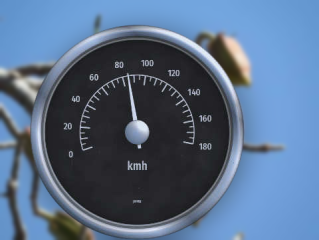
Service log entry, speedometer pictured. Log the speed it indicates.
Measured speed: 85 km/h
